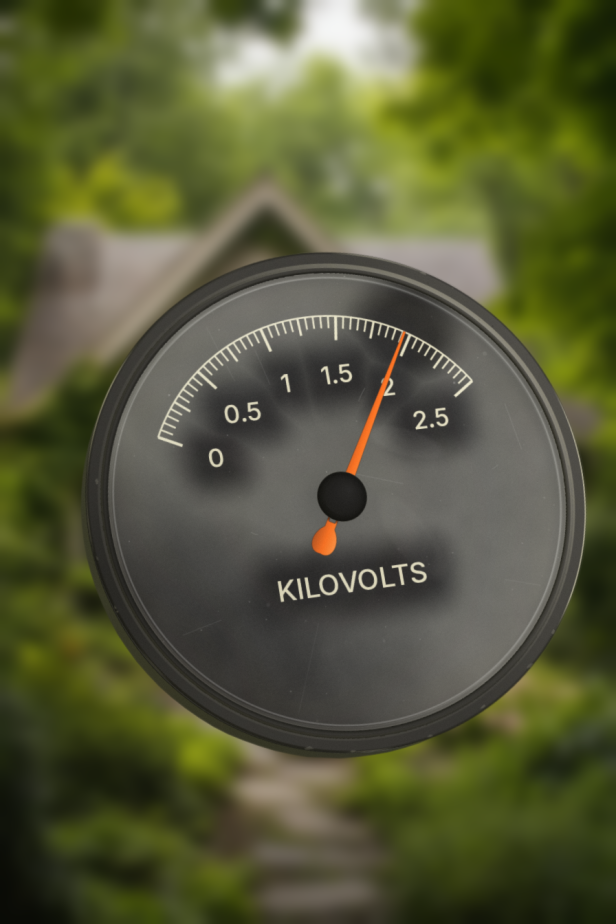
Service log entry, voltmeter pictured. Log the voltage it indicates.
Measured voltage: 1.95 kV
